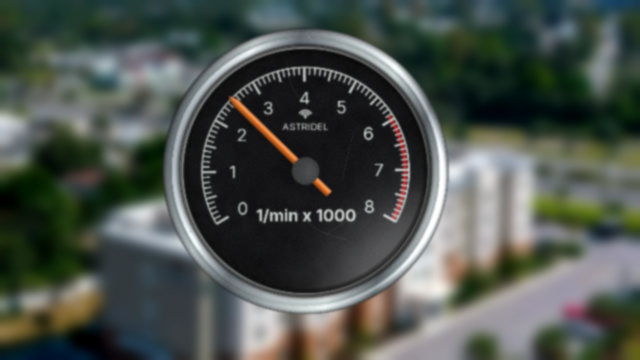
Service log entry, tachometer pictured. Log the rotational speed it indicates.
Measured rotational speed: 2500 rpm
